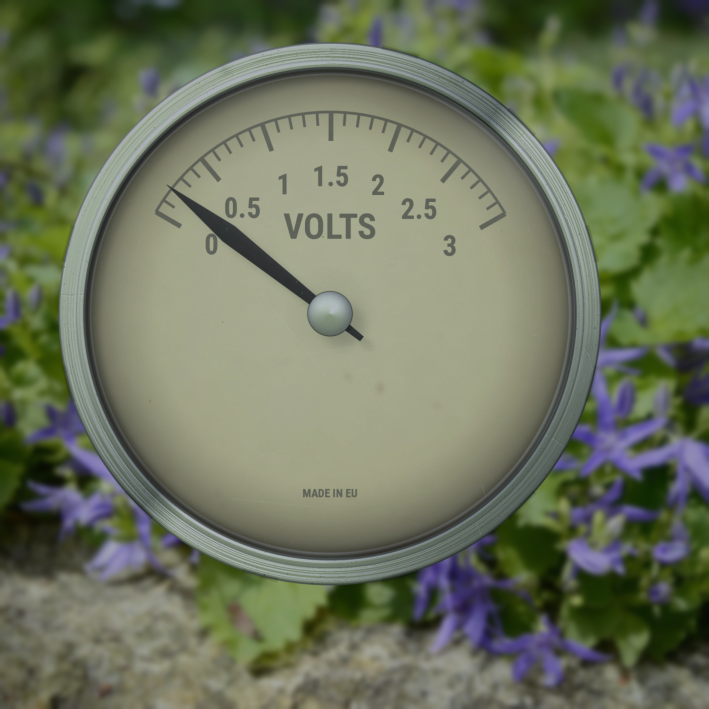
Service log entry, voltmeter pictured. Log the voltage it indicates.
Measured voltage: 0.2 V
